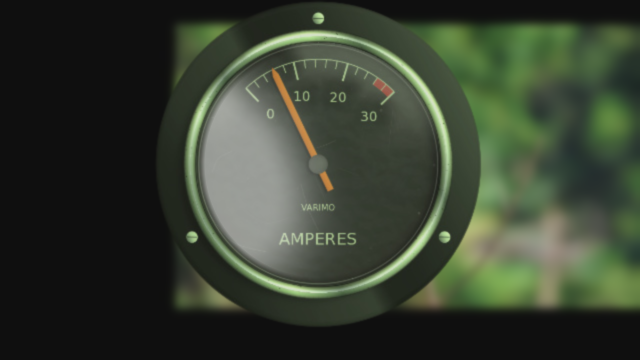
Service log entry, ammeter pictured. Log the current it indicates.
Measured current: 6 A
